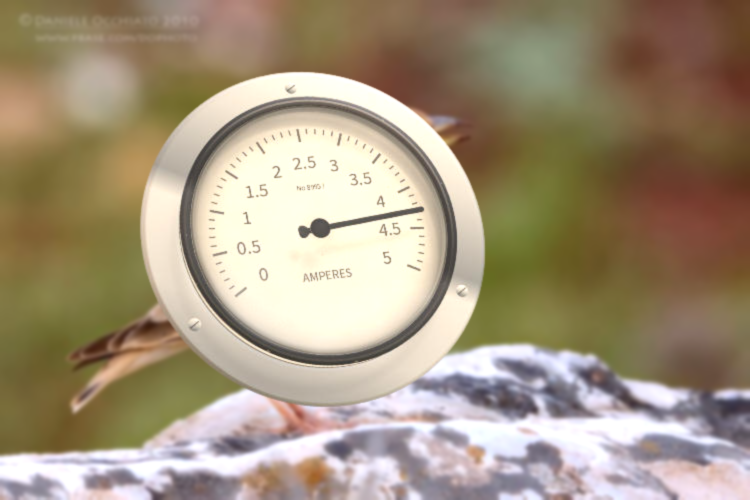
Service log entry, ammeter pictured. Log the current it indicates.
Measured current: 4.3 A
